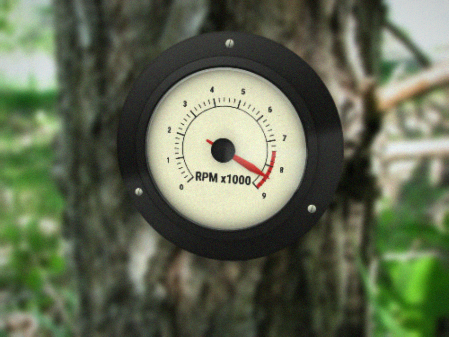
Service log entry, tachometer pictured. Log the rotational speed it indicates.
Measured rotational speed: 8400 rpm
